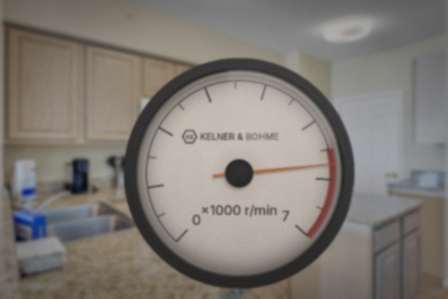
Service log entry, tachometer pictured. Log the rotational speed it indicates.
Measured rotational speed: 5750 rpm
